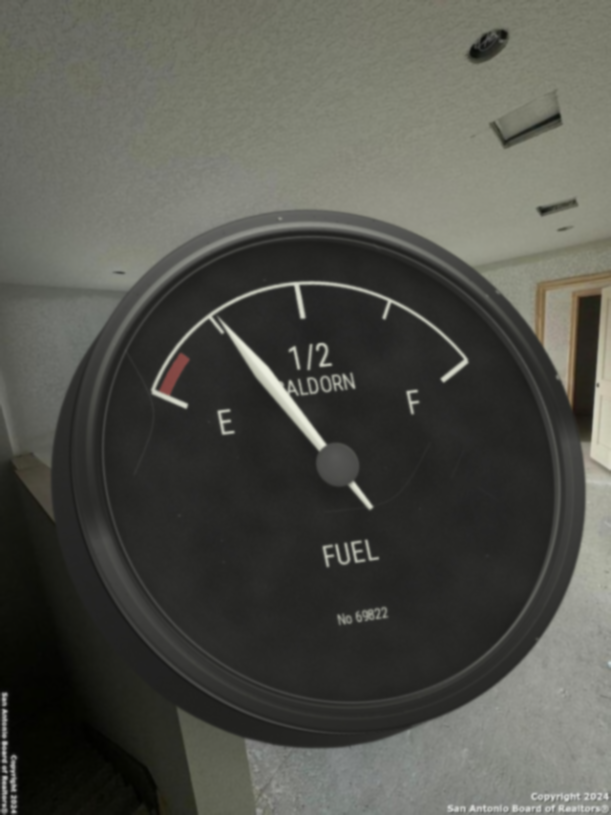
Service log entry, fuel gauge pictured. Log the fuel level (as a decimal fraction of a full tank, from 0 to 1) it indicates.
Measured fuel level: 0.25
